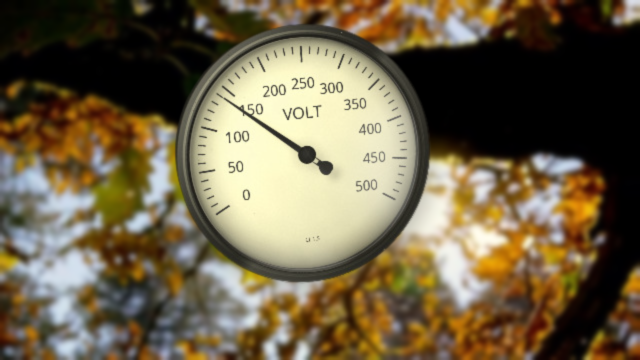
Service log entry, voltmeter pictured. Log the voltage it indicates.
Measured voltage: 140 V
